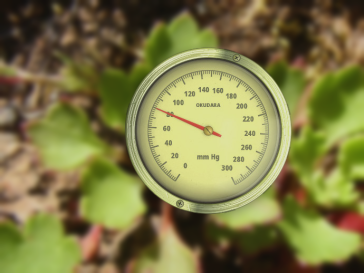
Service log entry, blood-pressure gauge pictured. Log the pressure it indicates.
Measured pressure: 80 mmHg
